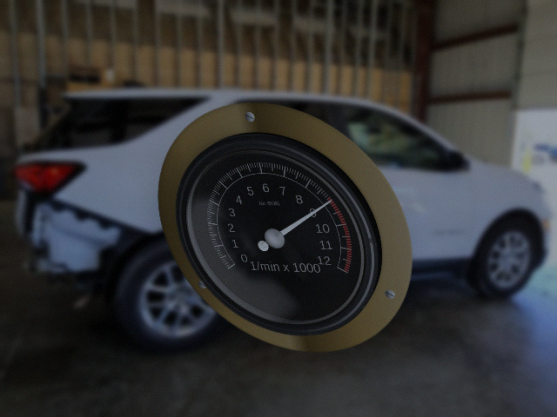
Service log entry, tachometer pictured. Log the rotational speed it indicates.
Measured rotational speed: 9000 rpm
